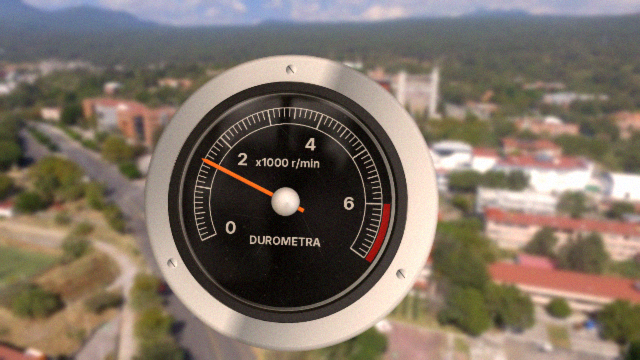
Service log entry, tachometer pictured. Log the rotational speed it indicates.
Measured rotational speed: 1500 rpm
